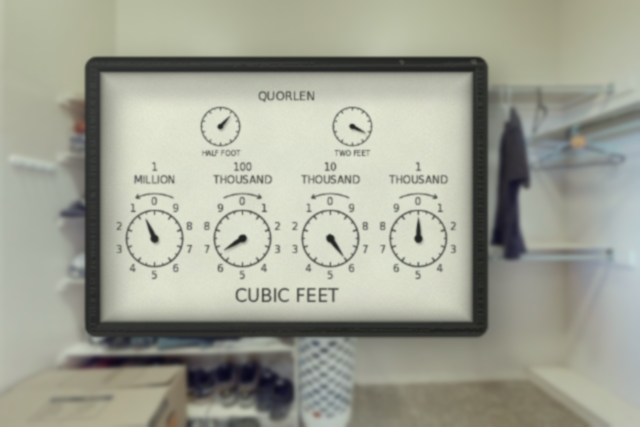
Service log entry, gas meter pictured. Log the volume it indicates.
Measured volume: 66000 ft³
